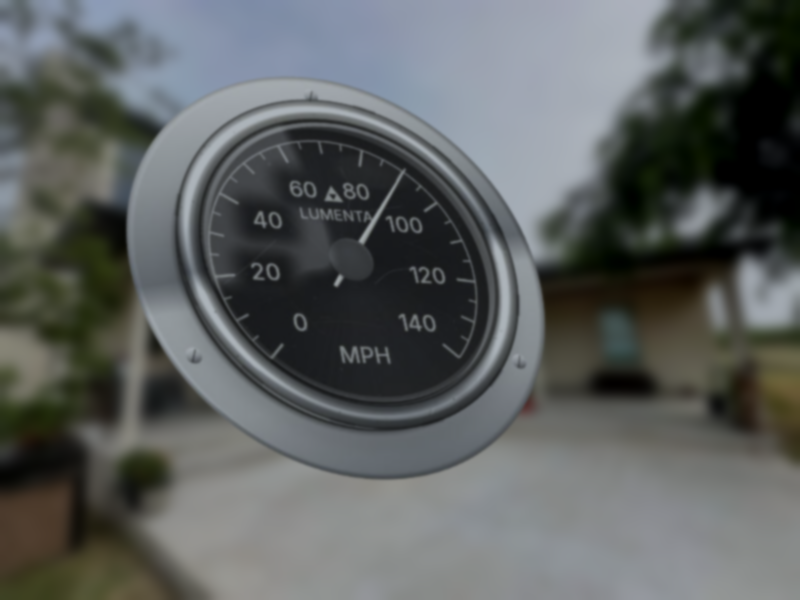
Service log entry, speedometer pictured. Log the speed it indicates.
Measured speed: 90 mph
